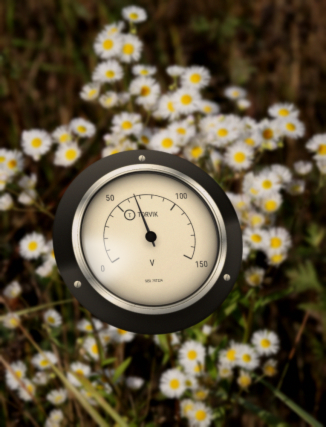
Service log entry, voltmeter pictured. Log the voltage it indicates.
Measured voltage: 65 V
